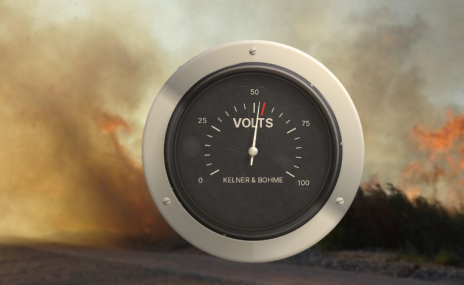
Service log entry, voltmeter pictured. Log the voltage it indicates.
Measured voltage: 52.5 V
